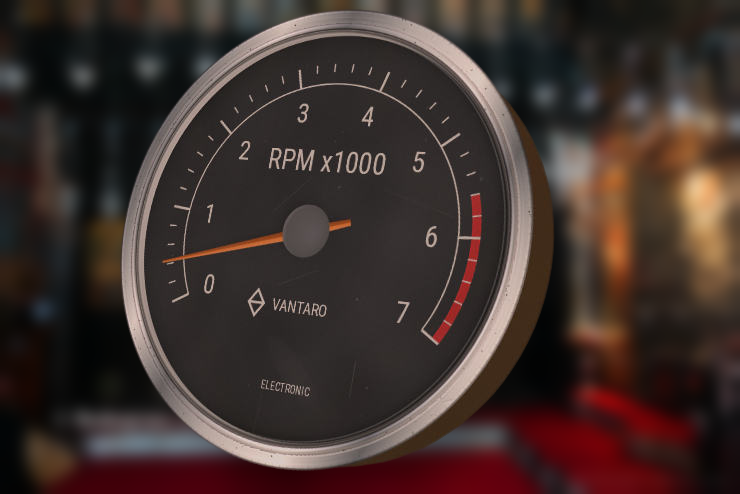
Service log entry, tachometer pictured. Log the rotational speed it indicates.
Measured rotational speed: 400 rpm
